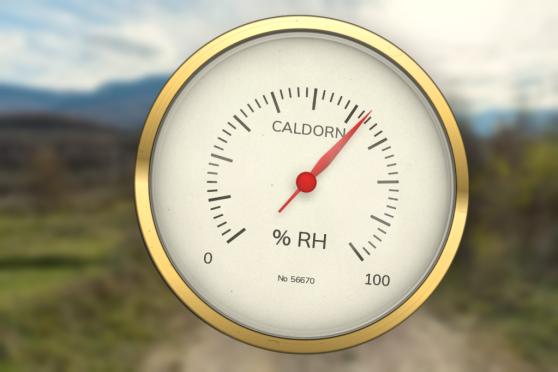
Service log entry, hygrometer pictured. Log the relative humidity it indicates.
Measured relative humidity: 63 %
